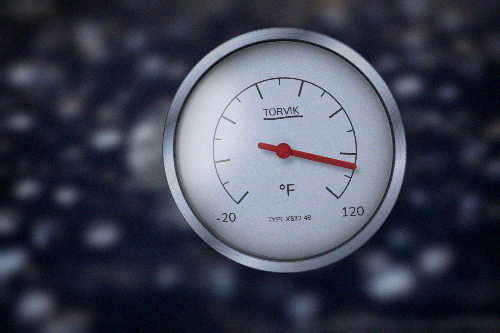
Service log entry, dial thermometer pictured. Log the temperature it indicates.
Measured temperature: 105 °F
